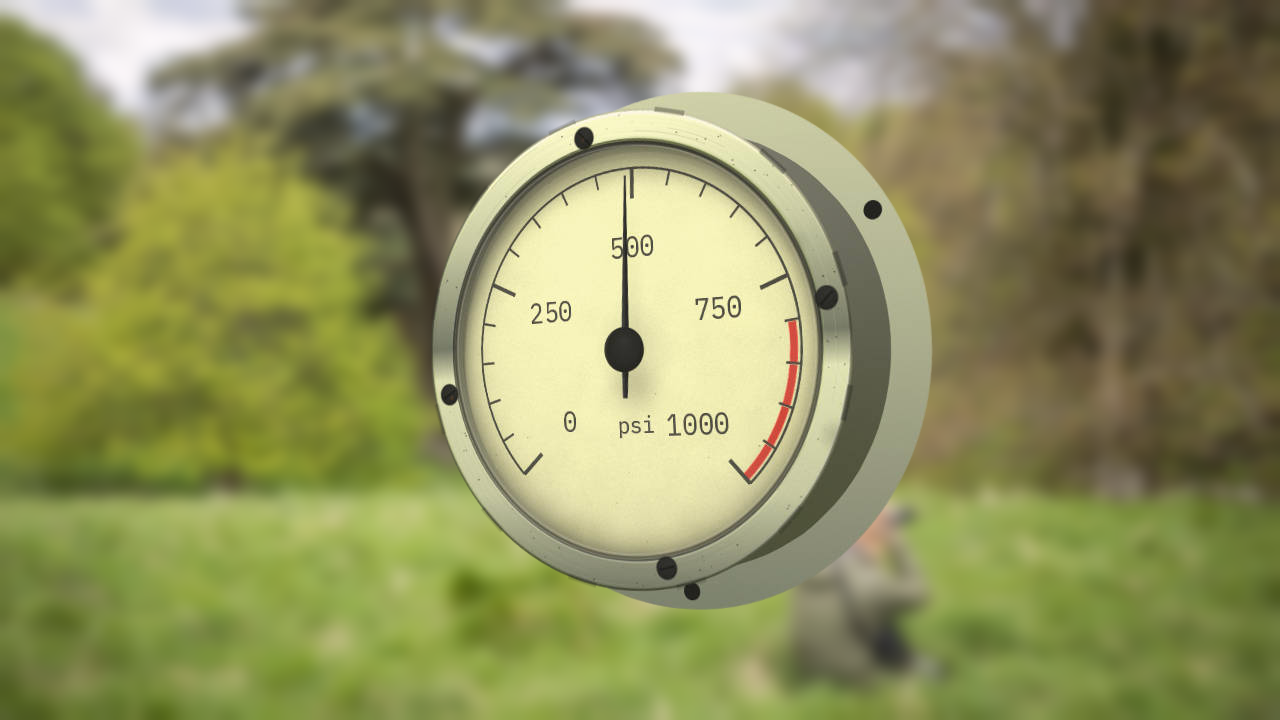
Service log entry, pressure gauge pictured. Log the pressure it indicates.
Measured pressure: 500 psi
